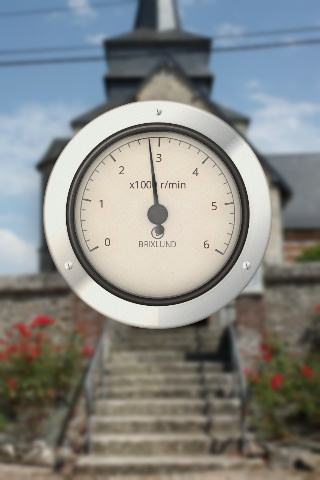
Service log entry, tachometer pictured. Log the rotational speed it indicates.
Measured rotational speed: 2800 rpm
